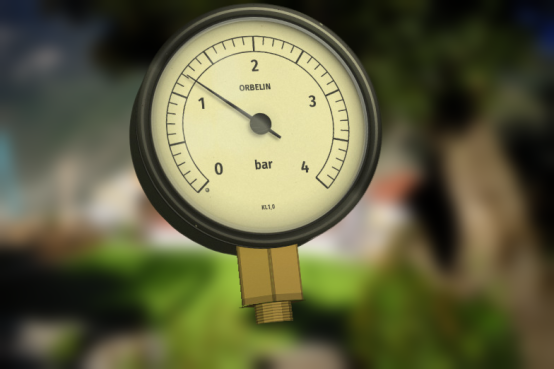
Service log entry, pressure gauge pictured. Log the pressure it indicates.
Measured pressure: 1.2 bar
